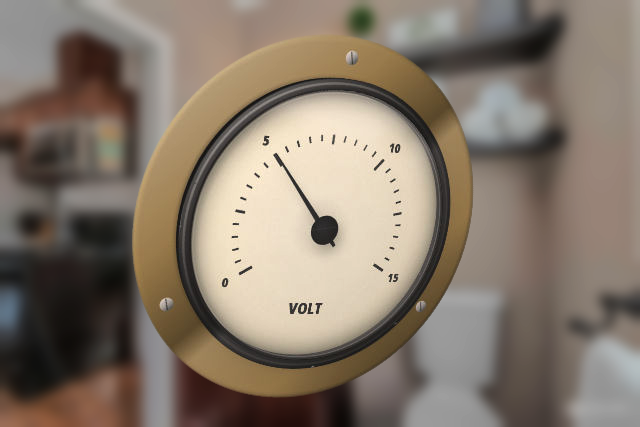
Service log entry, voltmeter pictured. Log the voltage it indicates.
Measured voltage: 5 V
